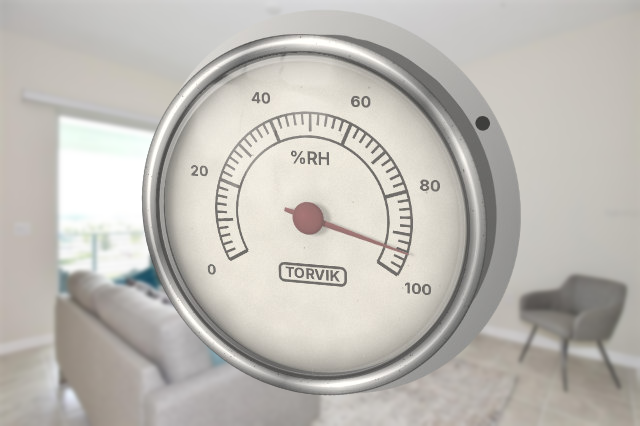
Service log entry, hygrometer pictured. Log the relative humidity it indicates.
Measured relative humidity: 94 %
